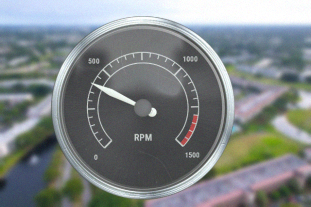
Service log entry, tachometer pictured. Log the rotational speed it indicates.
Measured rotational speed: 400 rpm
